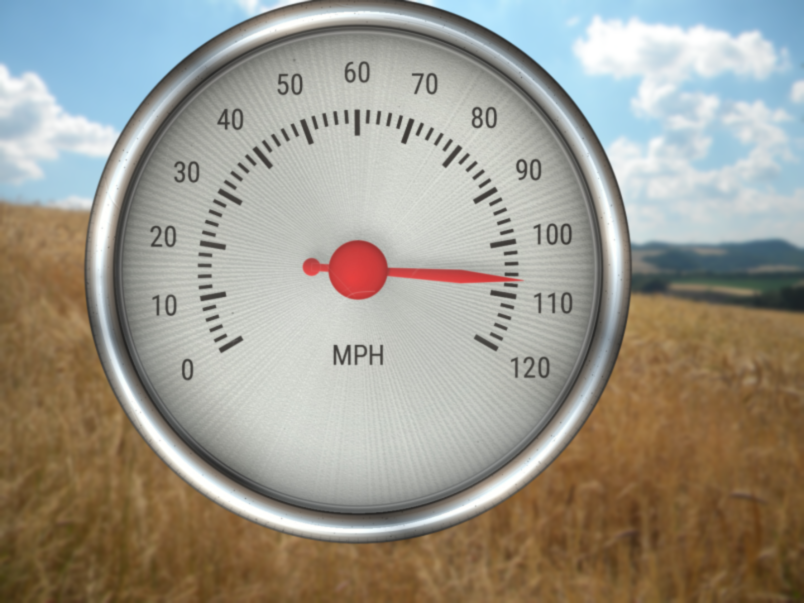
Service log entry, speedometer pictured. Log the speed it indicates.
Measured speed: 107 mph
